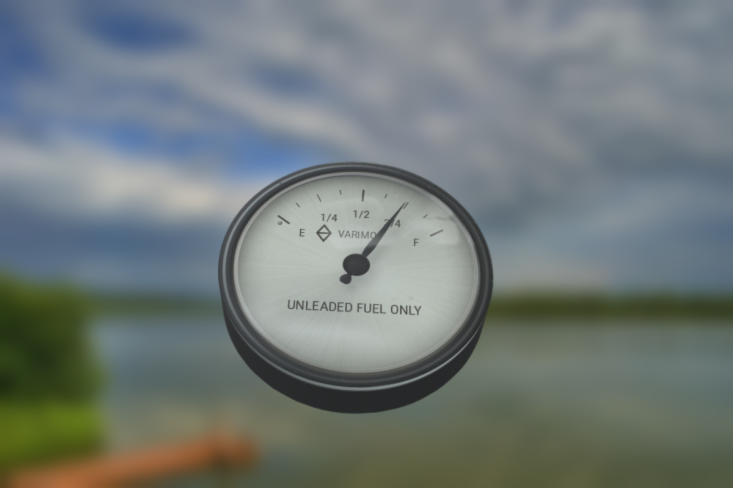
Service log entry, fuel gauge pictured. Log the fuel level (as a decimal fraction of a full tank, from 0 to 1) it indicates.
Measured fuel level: 0.75
